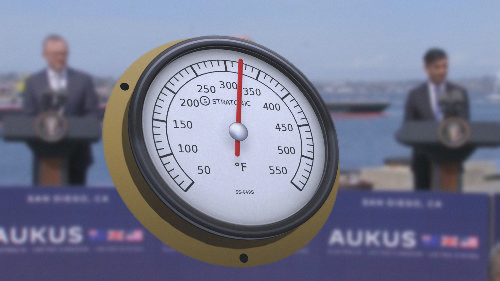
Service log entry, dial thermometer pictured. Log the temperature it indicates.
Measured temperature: 320 °F
